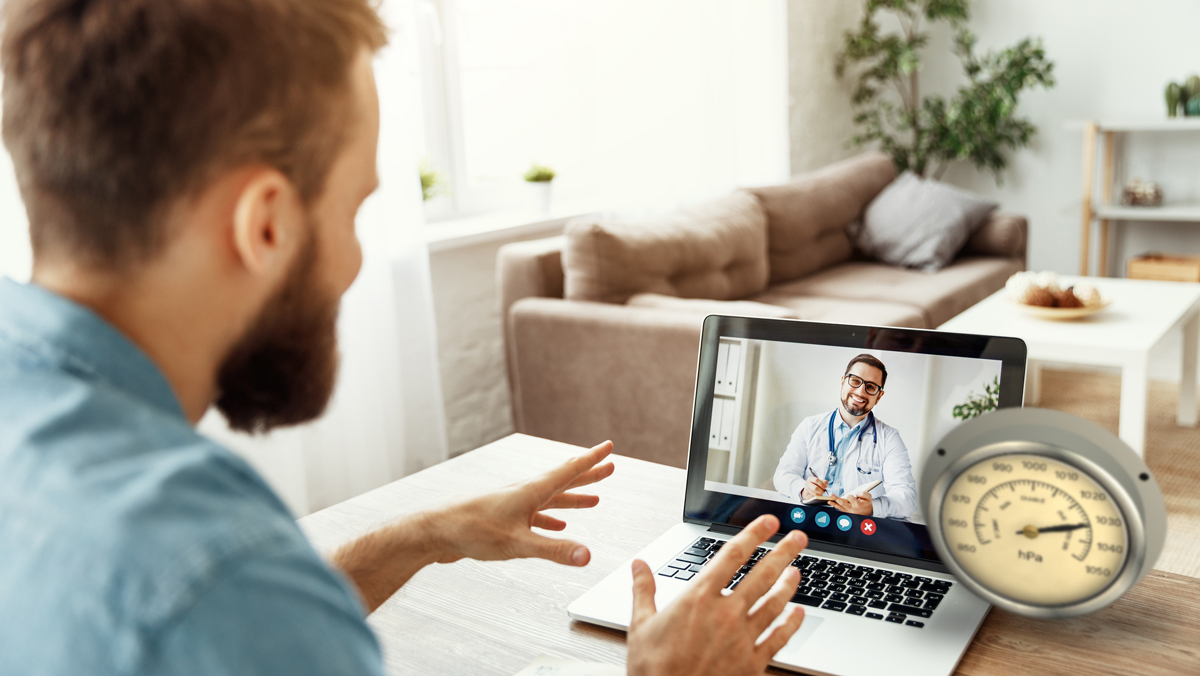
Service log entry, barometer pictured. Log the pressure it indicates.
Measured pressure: 1030 hPa
